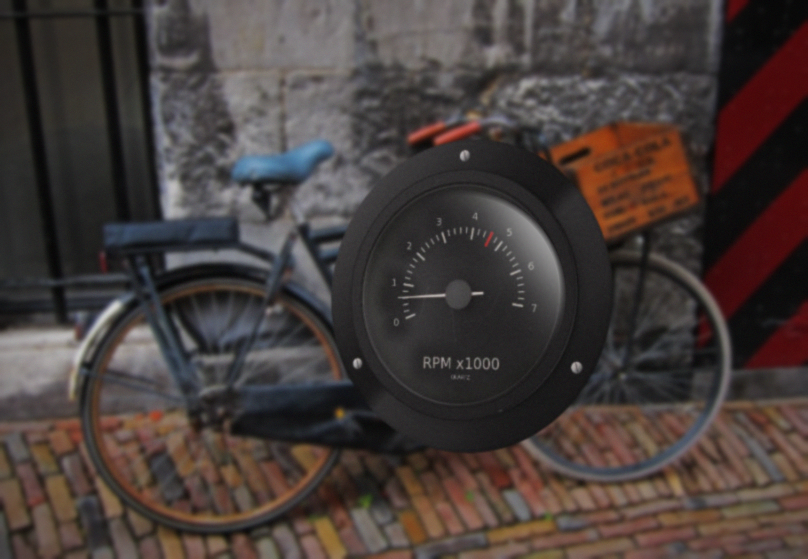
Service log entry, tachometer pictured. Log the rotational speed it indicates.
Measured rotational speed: 600 rpm
